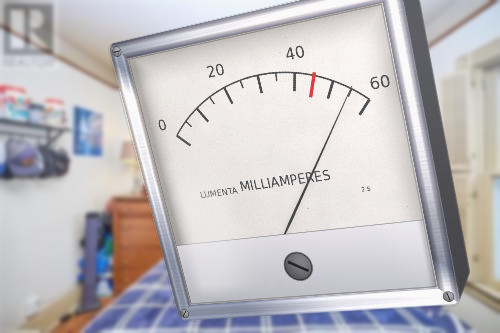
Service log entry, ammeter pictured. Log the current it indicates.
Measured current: 55 mA
